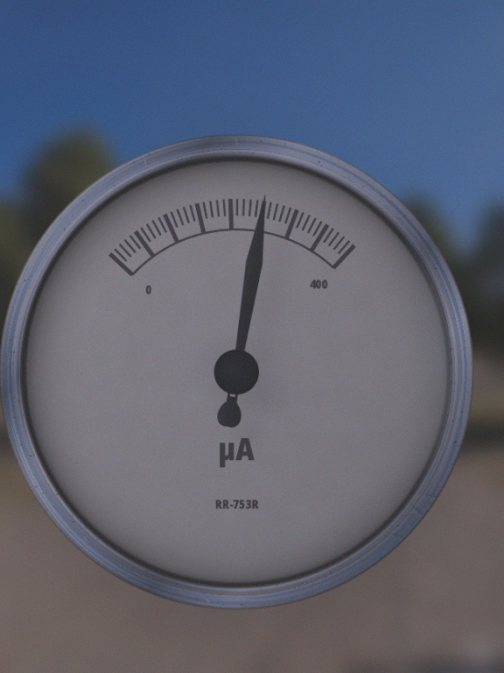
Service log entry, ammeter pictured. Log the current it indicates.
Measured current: 250 µA
